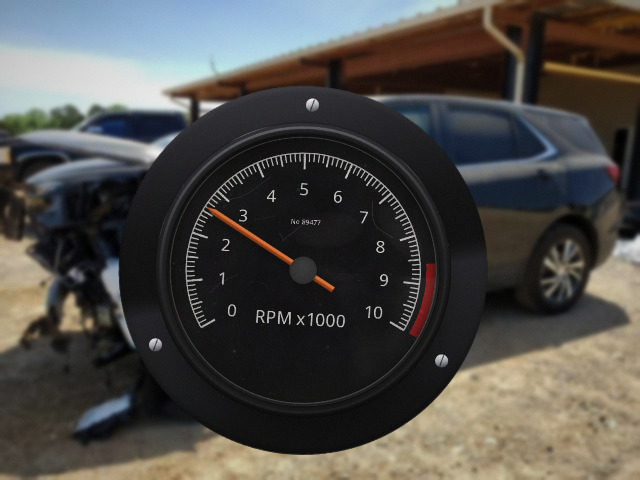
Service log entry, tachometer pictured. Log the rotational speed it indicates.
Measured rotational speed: 2600 rpm
